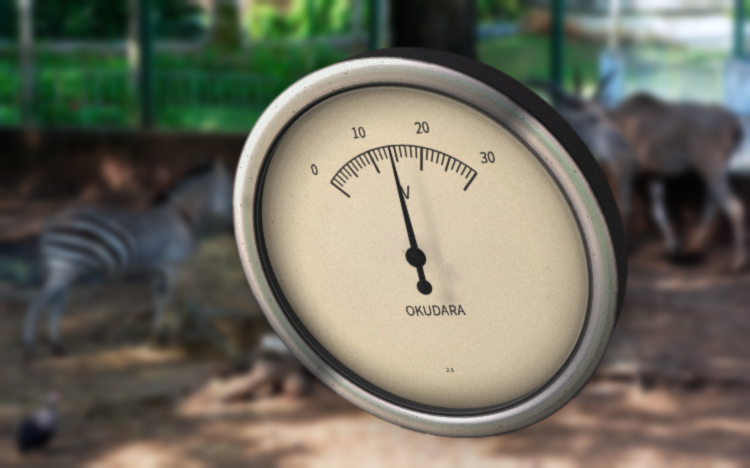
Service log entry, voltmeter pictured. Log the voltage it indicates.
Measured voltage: 15 V
